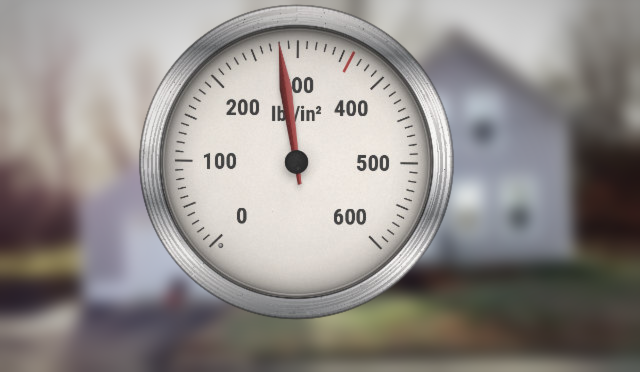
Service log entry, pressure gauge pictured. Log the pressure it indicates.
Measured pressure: 280 psi
